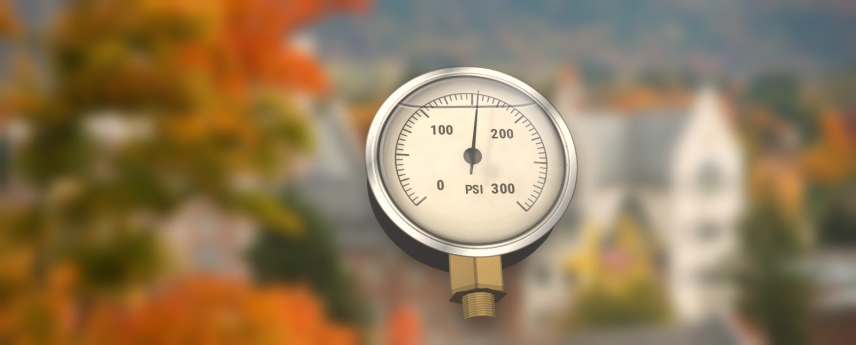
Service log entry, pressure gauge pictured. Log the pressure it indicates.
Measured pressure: 155 psi
